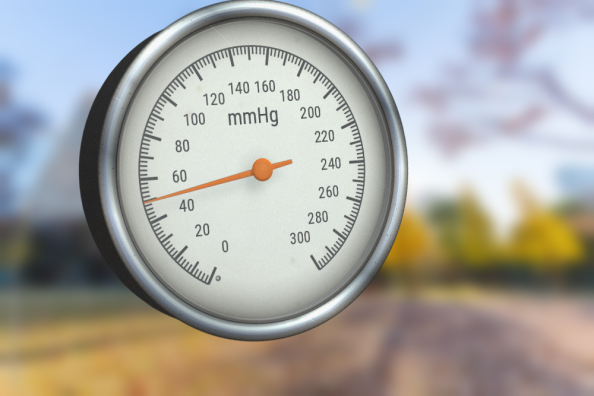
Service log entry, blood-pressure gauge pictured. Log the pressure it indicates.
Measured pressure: 50 mmHg
